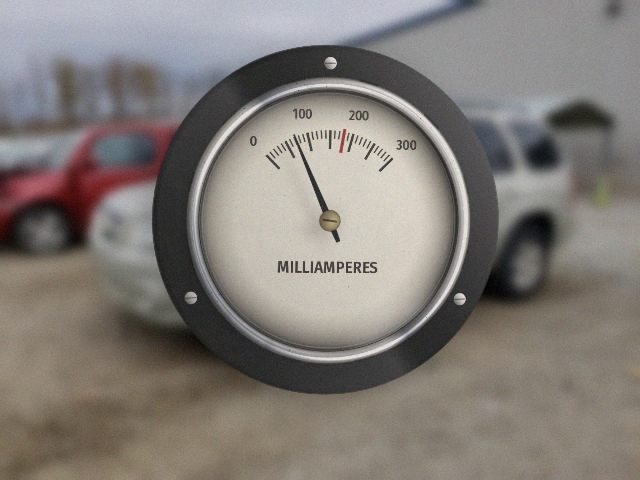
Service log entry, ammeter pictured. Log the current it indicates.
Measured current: 70 mA
